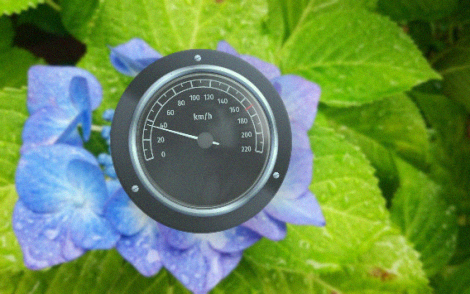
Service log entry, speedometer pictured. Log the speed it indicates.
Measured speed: 35 km/h
